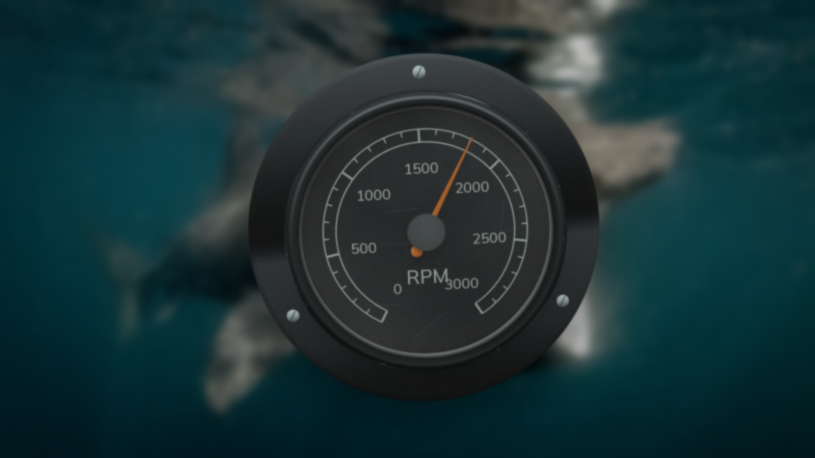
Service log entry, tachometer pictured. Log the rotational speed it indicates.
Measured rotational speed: 1800 rpm
